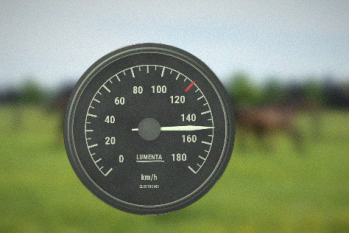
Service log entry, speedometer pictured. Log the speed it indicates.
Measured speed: 150 km/h
